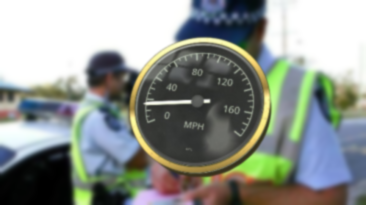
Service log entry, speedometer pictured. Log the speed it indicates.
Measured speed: 15 mph
